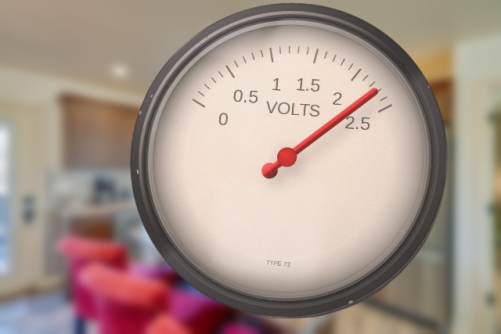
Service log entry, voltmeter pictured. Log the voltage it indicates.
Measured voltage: 2.3 V
